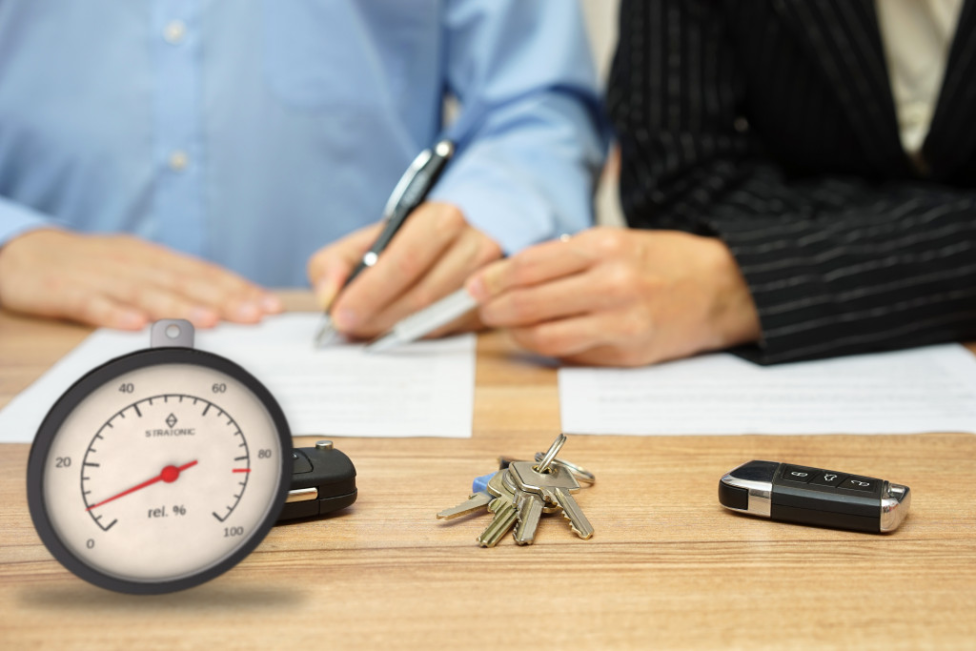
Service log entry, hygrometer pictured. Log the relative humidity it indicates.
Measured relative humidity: 8 %
